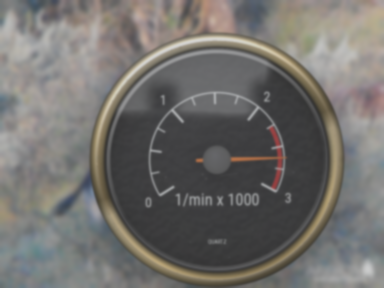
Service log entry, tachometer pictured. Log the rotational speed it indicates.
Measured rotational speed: 2625 rpm
